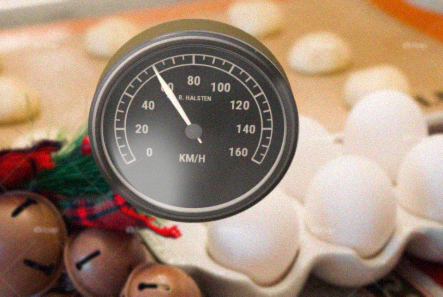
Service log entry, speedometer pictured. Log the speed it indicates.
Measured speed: 60 km/h
